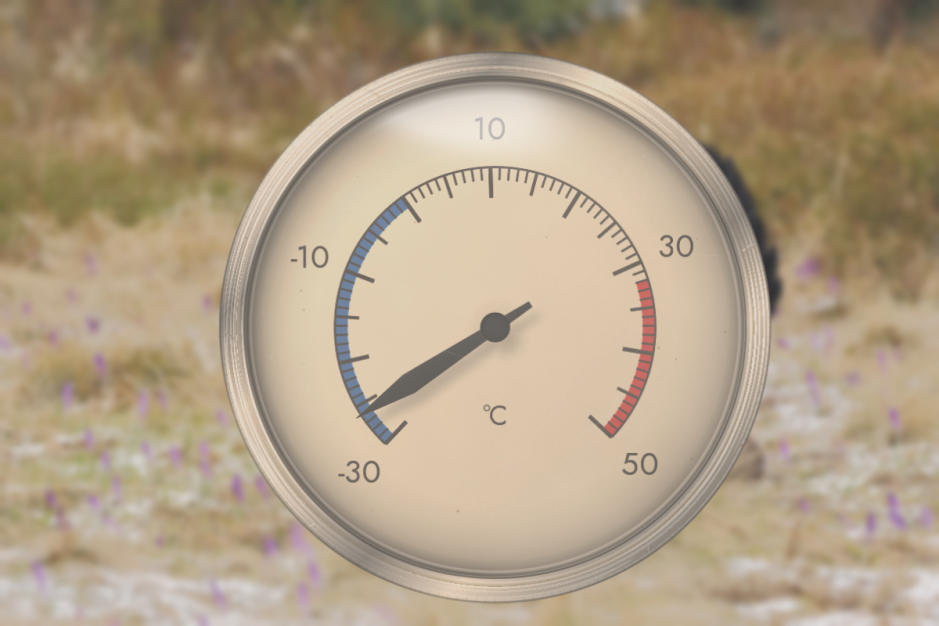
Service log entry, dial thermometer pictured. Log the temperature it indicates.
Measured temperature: -26 °C
